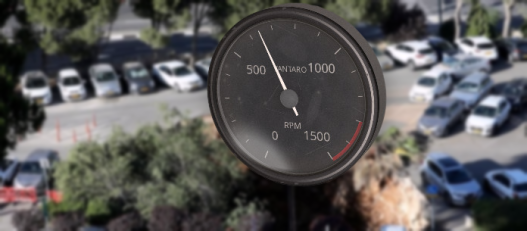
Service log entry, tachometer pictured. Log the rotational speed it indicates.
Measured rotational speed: 650 rpm
